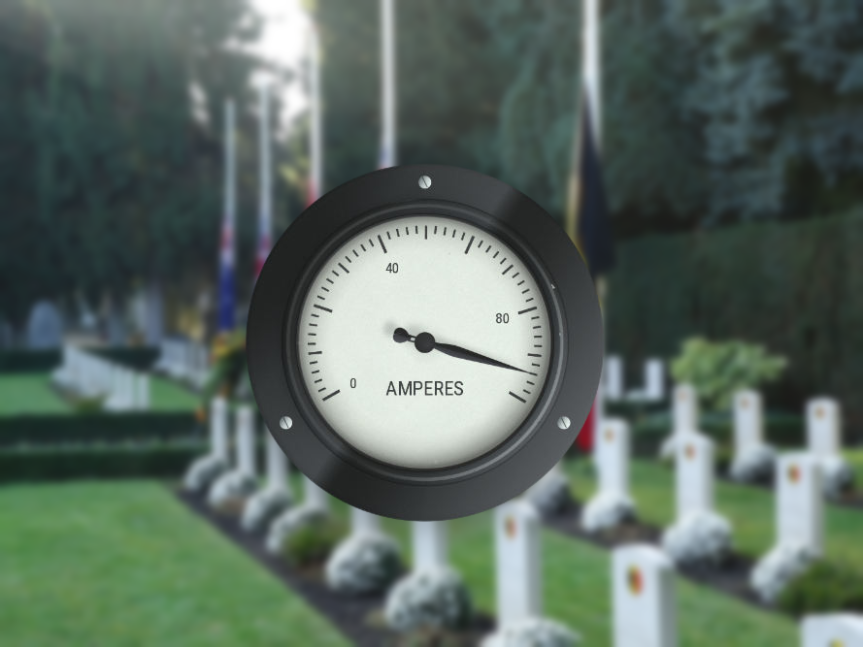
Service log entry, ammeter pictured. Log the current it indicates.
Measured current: 94 A
